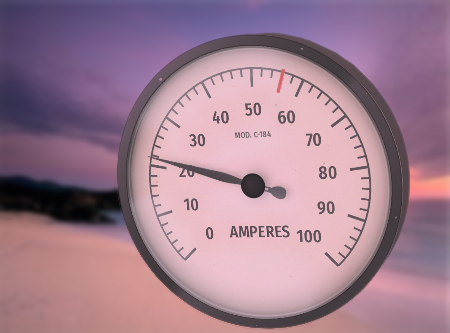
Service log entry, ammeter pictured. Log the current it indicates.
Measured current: 22 A
